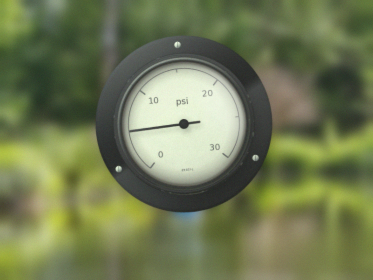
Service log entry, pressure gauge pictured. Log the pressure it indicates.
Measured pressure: 5 psi
